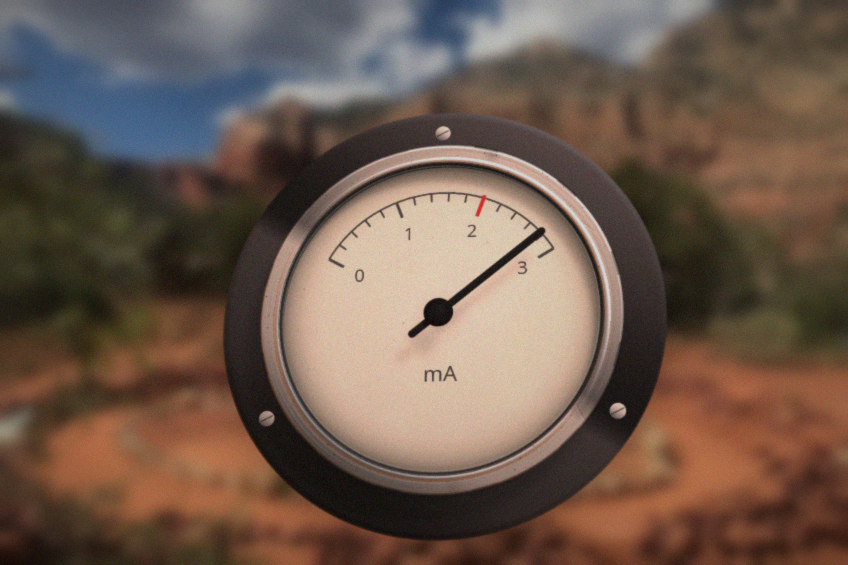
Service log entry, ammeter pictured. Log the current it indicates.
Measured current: 2.8 mA
